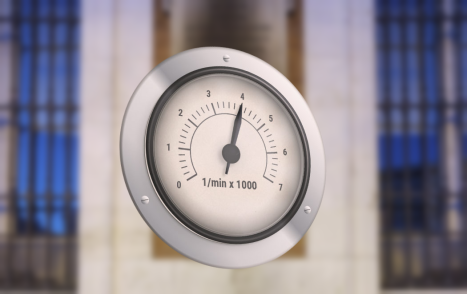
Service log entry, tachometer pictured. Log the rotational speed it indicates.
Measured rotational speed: 4000 rpm
